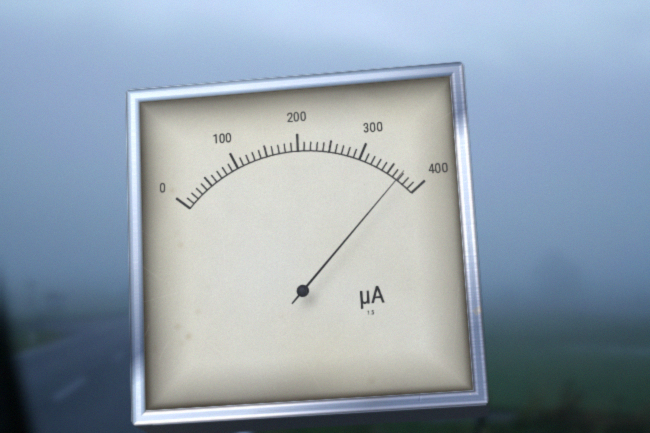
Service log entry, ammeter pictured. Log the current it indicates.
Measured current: 370 µA
